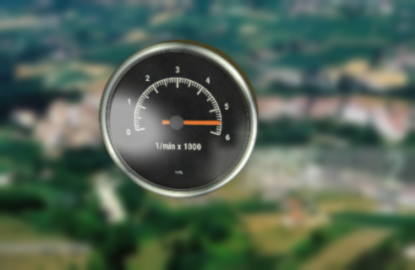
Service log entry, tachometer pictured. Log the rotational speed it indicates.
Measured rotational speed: 5500 rpm
